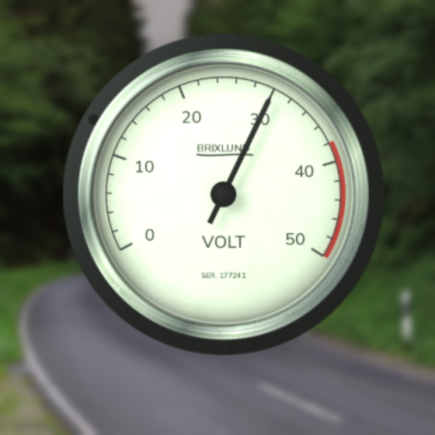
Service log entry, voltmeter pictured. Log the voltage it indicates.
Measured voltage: 30 V
